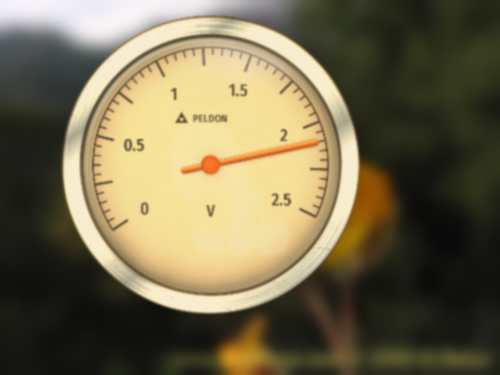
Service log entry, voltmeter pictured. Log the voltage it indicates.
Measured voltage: 2.1 V
